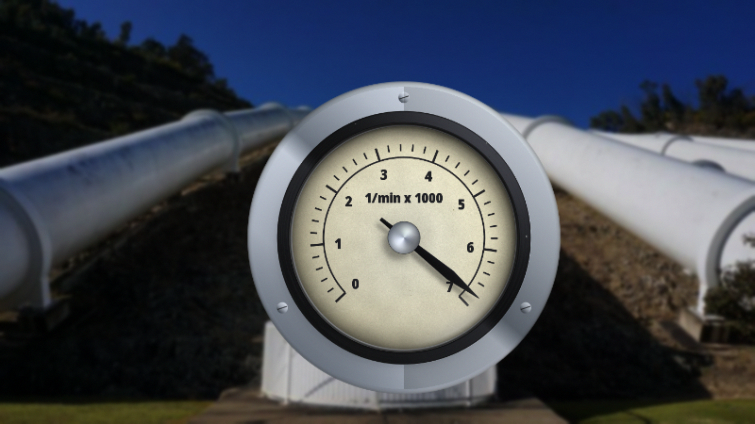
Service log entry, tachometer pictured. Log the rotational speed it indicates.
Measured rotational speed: 6800 rpm
